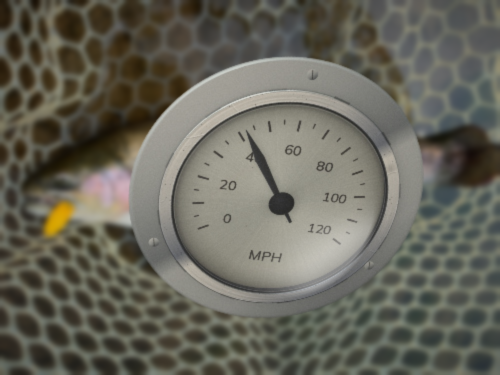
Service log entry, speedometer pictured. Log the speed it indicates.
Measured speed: 42.5 mph
